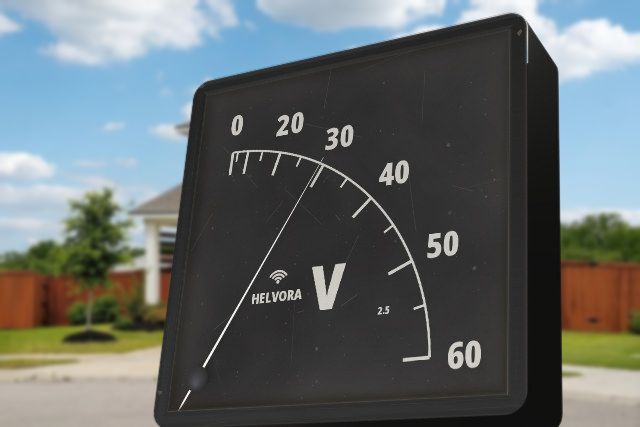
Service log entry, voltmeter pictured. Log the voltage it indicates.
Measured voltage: 30 V
